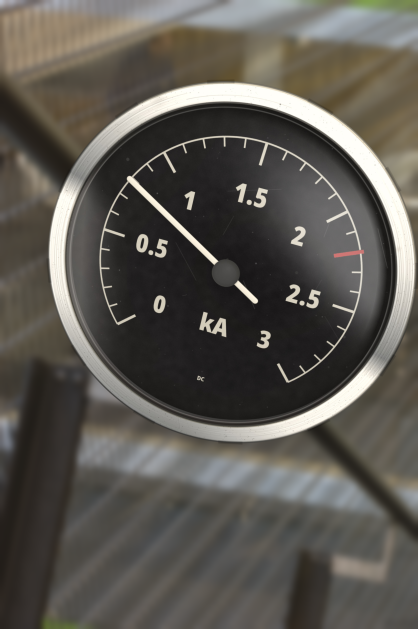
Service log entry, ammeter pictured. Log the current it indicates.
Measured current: 0.8 kA
